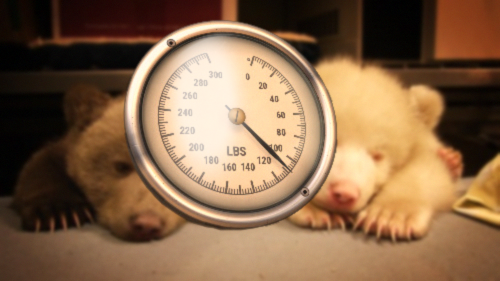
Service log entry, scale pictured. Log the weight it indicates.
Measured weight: 110 lb
